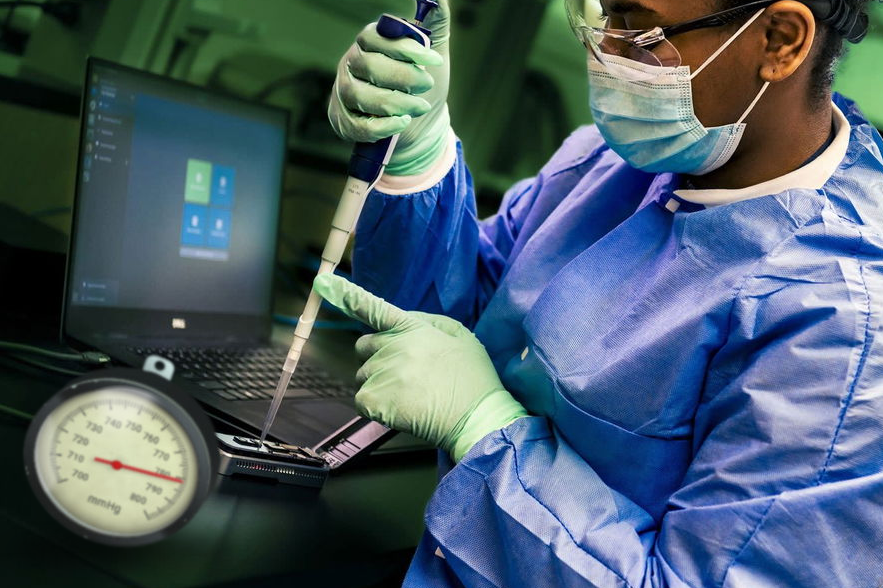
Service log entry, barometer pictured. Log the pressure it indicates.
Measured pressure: 780 mmHg
